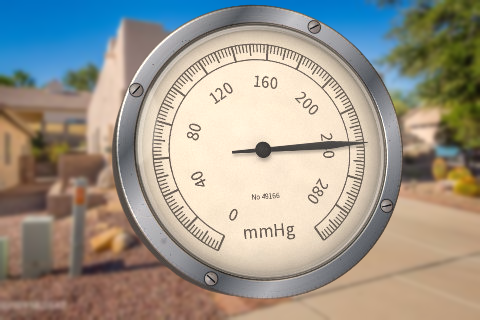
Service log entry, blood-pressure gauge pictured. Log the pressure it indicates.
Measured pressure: 240 mmHg
